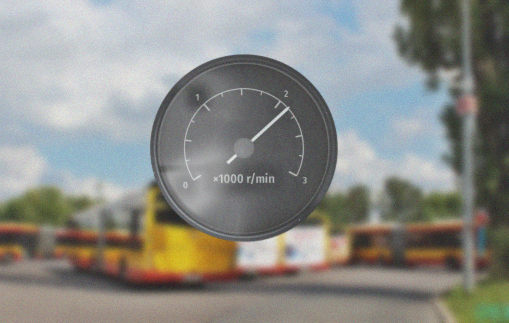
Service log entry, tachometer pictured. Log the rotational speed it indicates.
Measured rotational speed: 2125 rpm
